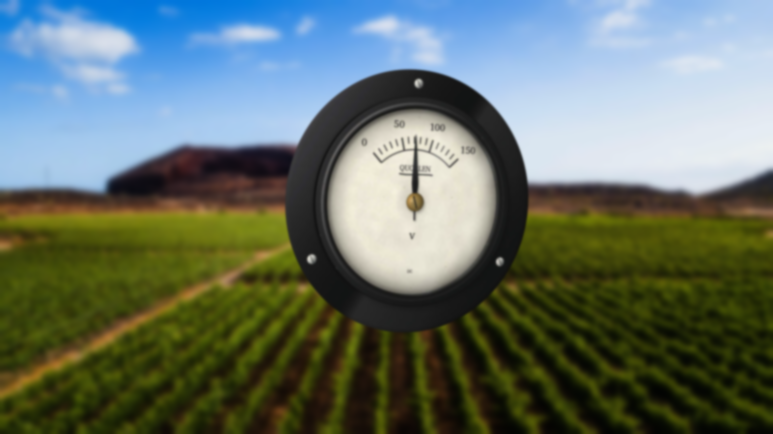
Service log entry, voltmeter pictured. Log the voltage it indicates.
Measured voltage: 70 V
